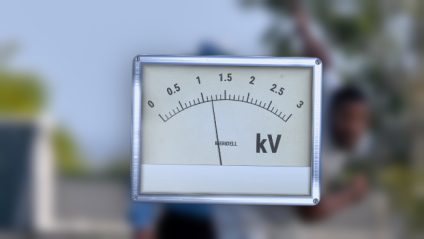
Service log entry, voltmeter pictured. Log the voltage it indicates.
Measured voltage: 1.2 kV
